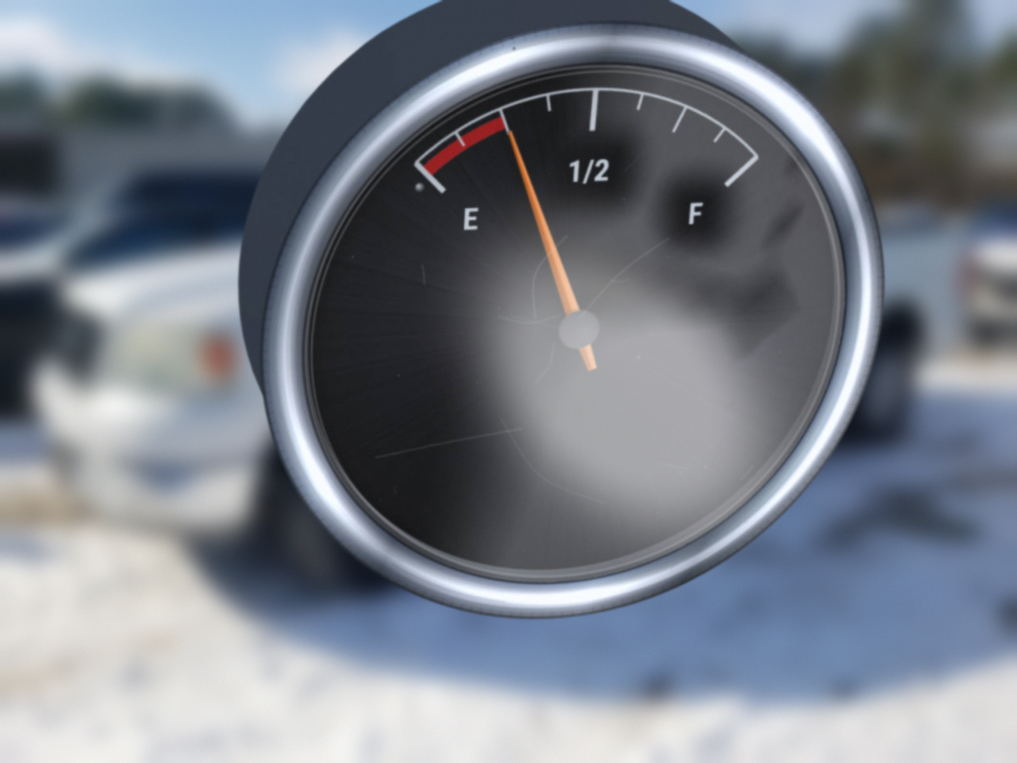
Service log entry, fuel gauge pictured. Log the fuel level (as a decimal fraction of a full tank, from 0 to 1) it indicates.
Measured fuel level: 0.25
